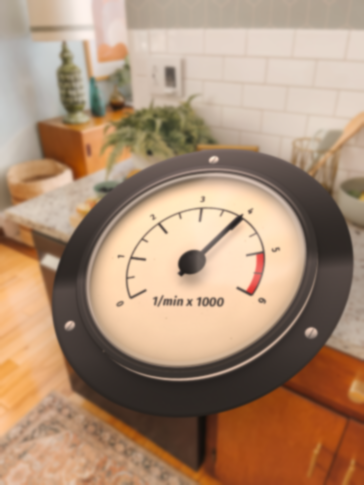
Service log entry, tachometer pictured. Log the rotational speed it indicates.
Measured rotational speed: 4000 rpm
